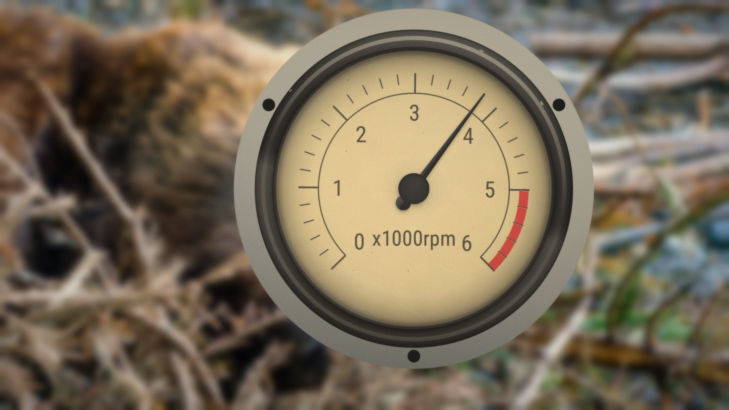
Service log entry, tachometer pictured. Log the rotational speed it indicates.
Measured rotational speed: 3800 rpm
